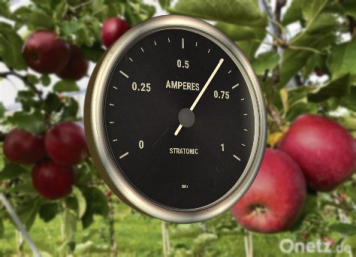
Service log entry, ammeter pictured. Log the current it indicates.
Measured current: 0.65 A
